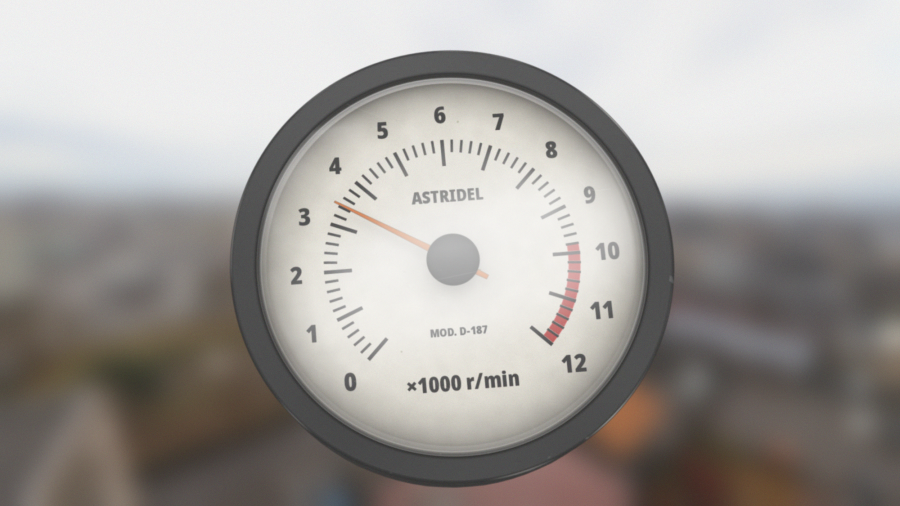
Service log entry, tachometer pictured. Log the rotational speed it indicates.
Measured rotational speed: 3400 rpm
